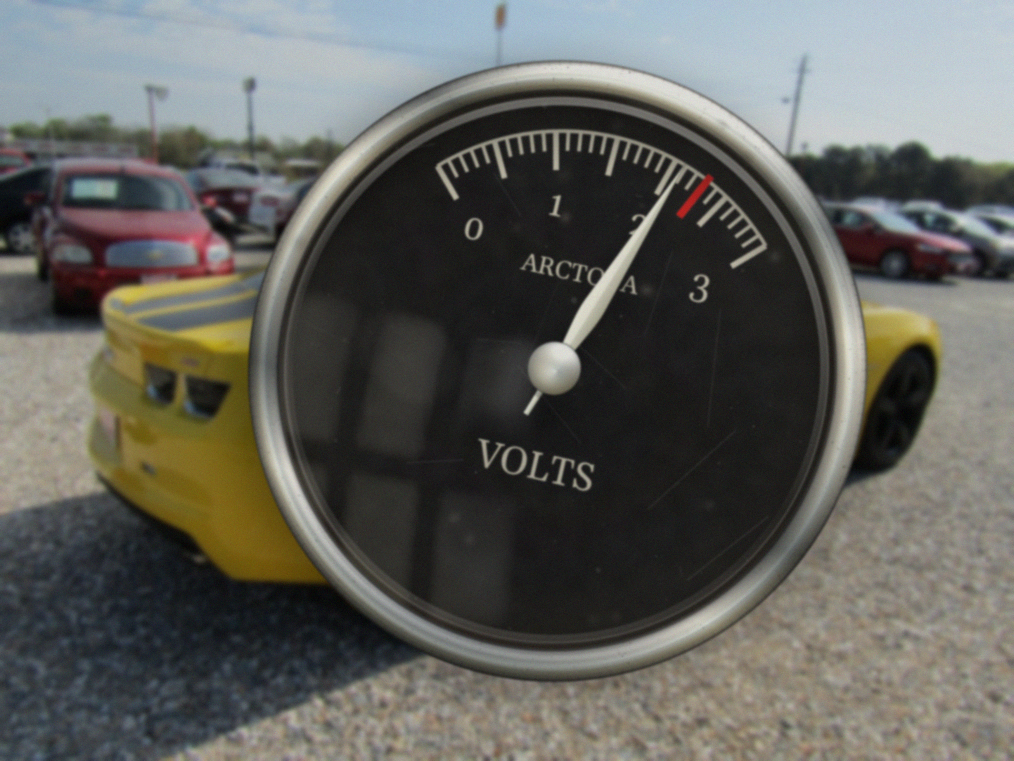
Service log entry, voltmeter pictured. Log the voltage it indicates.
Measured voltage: 2.1 V
